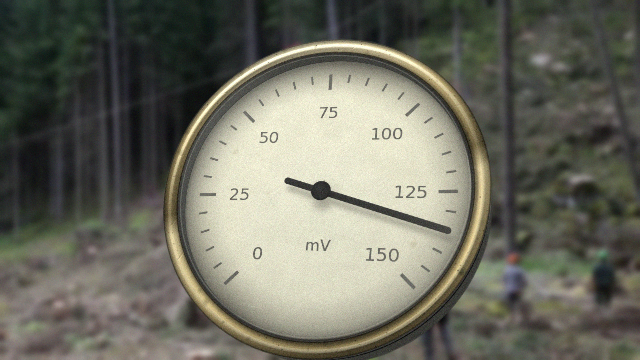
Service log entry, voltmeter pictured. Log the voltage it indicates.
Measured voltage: 135 mV
